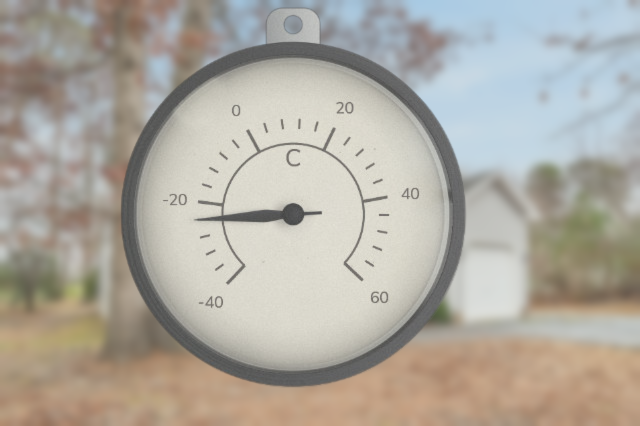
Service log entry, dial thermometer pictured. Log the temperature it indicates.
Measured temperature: -24 °C
